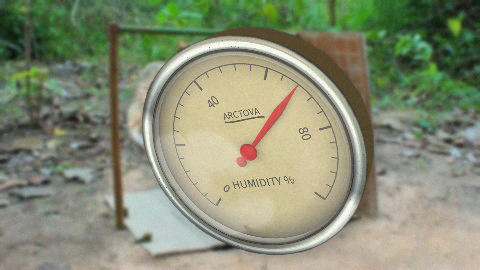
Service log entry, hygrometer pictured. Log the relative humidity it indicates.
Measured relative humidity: 68 %
